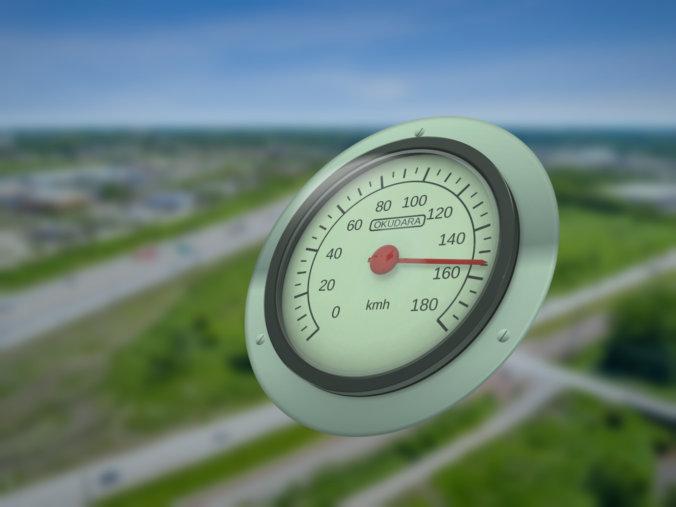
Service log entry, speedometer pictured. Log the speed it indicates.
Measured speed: 155 km/h
